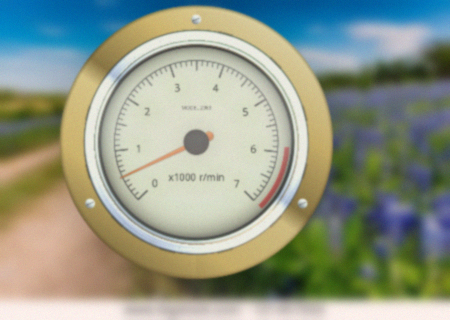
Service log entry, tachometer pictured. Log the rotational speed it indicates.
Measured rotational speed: 500 rpm
